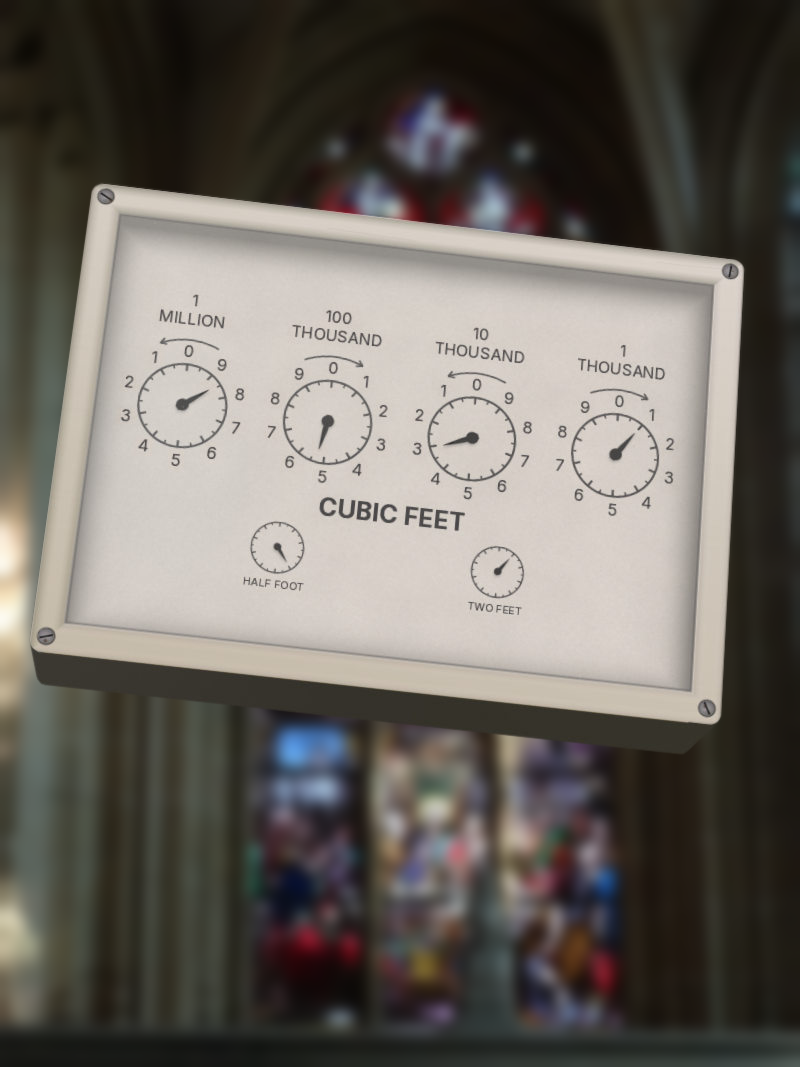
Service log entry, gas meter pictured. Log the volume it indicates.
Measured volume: 853100 ft³
